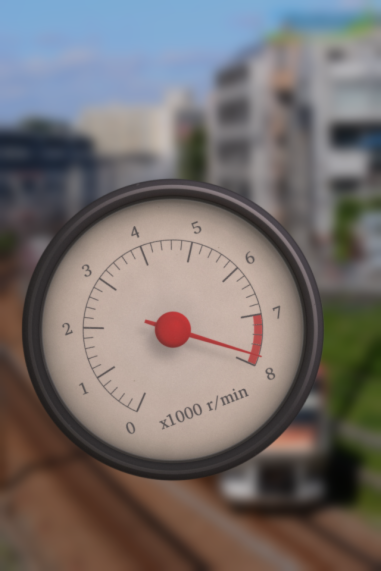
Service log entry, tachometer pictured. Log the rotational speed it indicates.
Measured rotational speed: 7800 rpm
